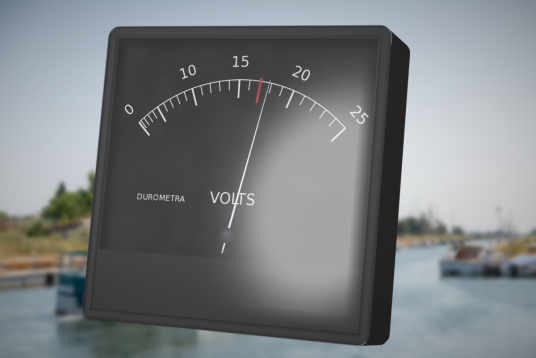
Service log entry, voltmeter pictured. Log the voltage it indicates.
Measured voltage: 18 V
